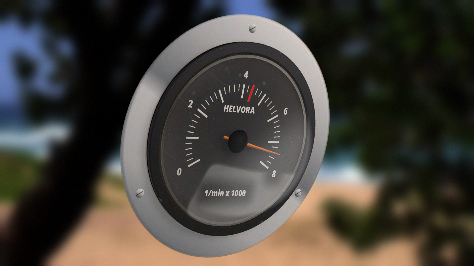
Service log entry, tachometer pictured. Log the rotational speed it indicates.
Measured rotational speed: 7400 rpm
